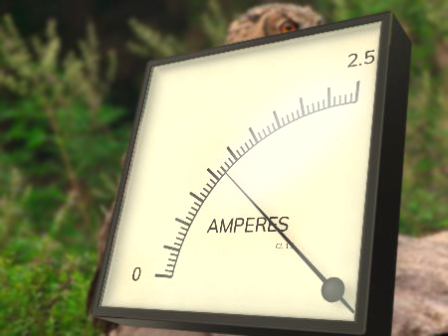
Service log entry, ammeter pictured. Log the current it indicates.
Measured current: 1.1 A
